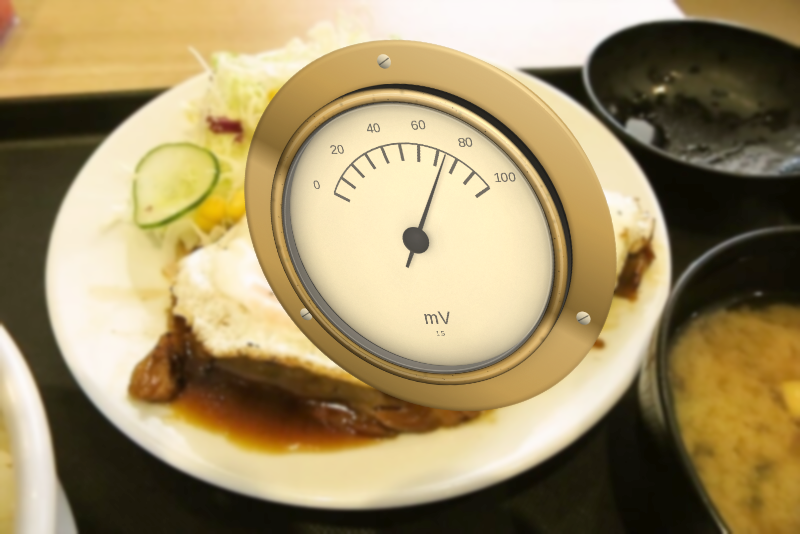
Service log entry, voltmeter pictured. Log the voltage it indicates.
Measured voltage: 75 mV
